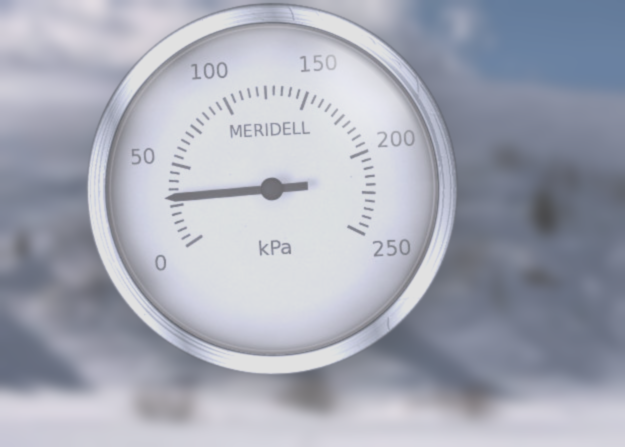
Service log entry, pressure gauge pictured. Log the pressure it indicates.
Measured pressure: 30 kPa
